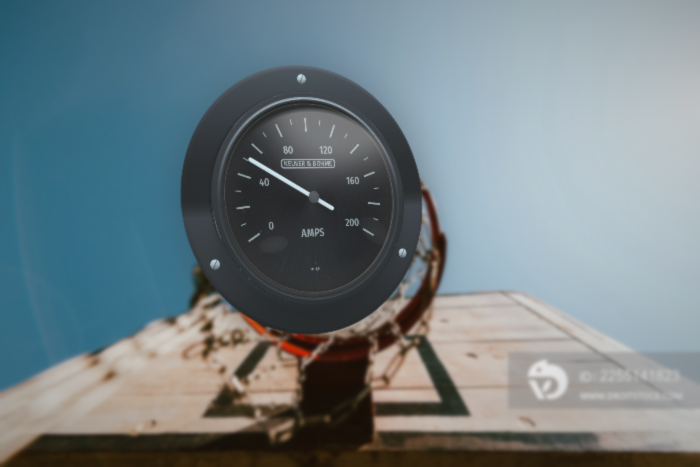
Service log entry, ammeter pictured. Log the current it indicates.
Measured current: 50 A
